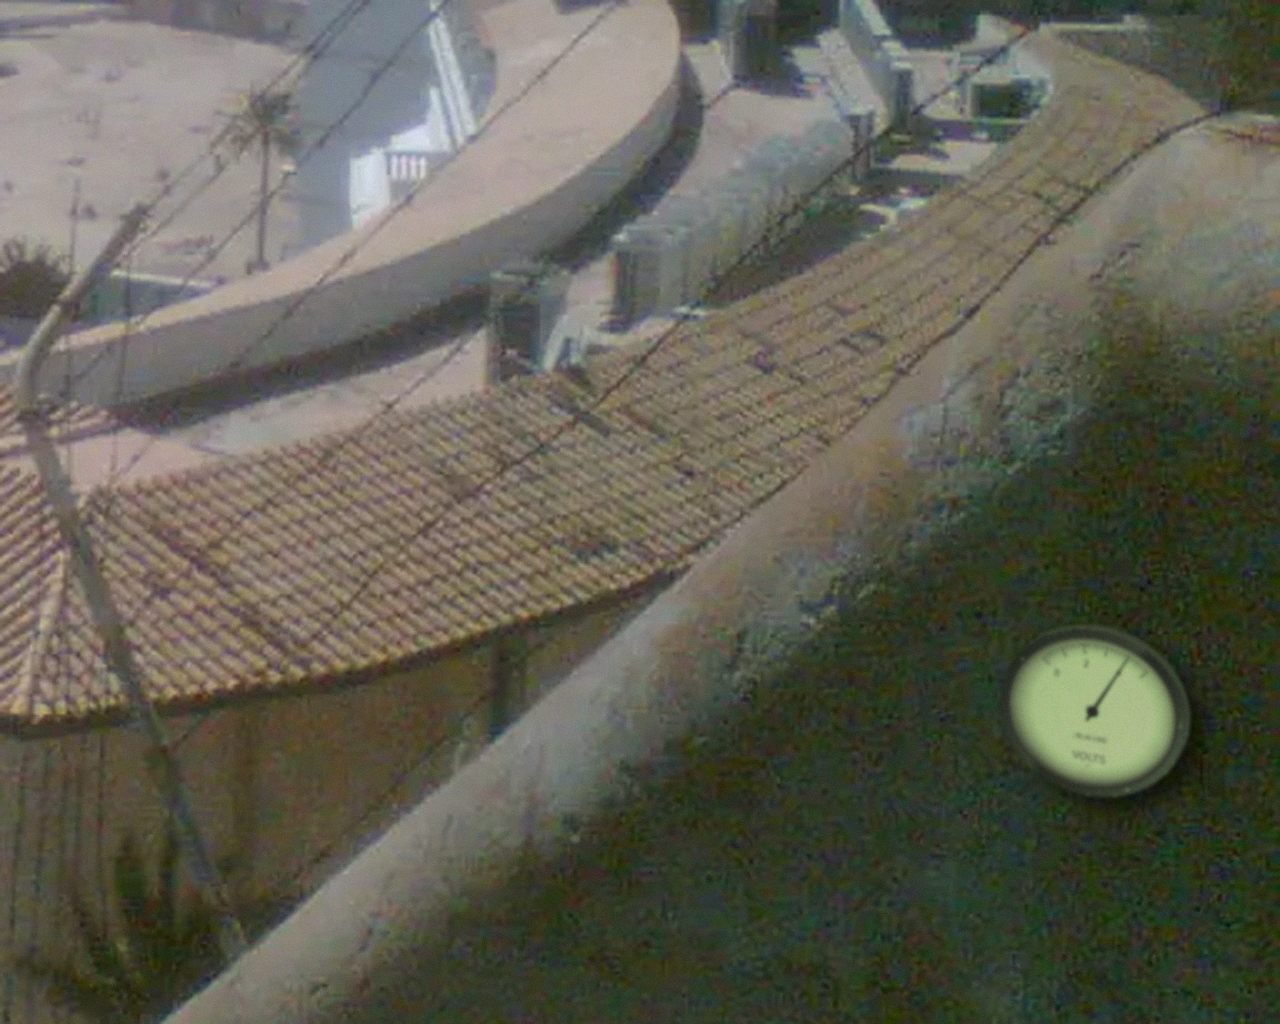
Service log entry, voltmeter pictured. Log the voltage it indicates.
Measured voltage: 4 V
